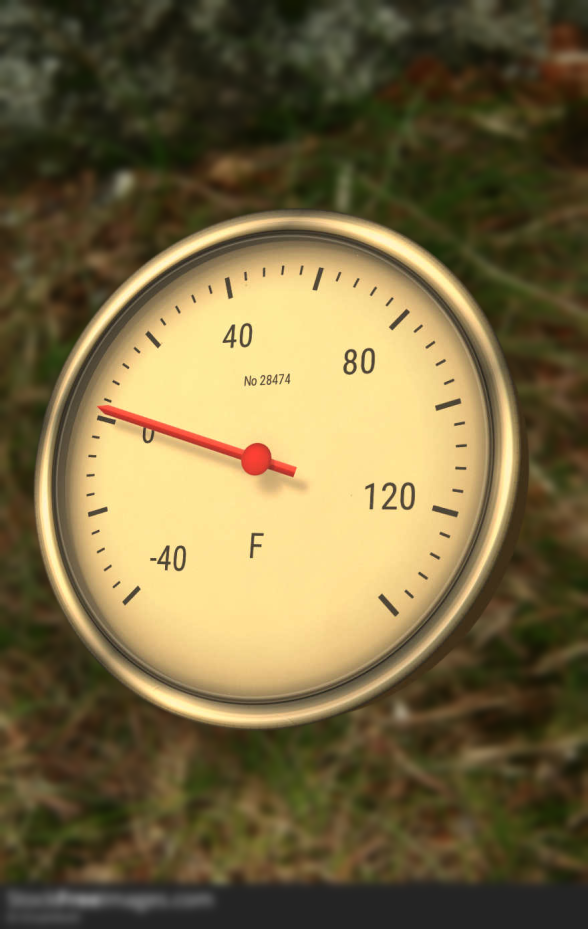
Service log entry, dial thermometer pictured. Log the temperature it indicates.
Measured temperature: 2 °F
